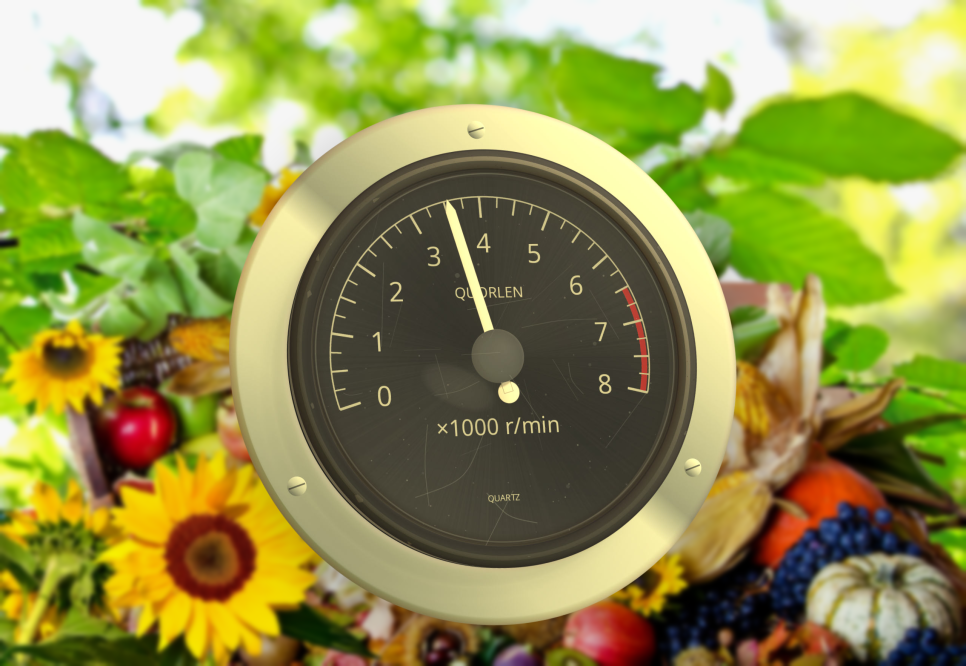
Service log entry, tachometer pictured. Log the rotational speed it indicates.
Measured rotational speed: 3500 rpm
